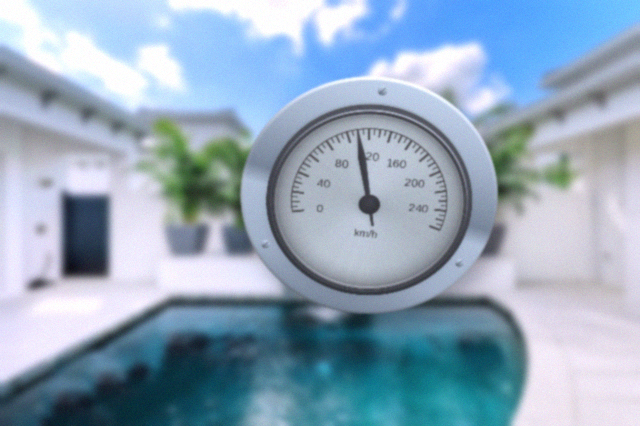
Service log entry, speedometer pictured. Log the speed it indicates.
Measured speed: 110 km/h
